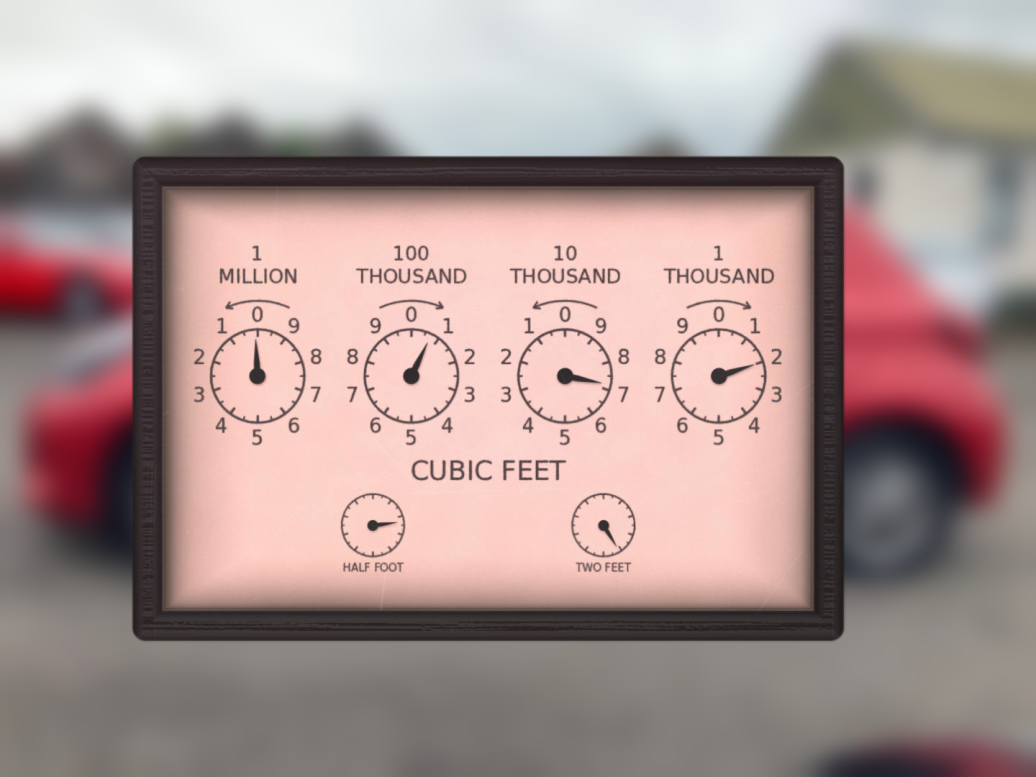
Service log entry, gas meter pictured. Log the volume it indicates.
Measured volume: 7200 ft³
